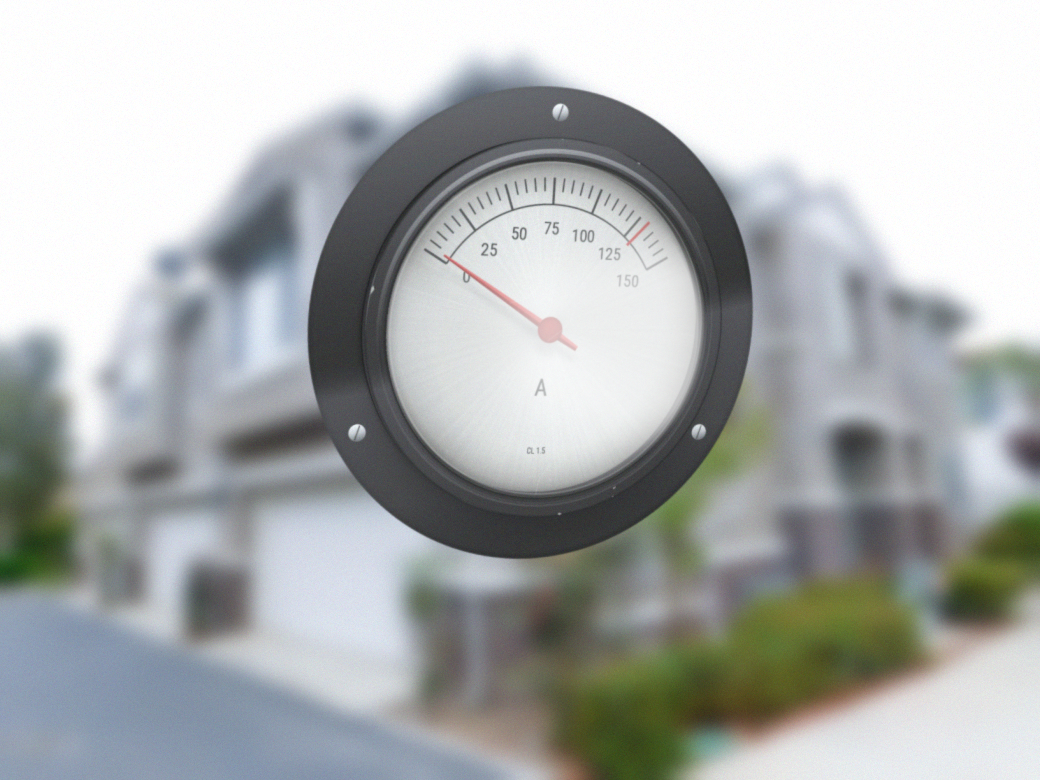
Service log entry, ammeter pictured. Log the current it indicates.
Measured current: 2.5 A
